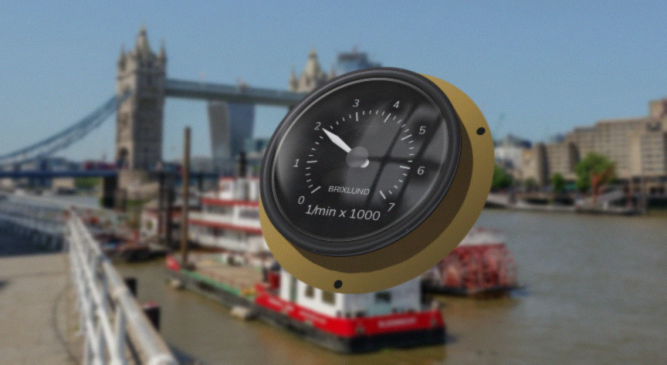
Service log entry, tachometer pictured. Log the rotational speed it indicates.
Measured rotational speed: 2000 rpm
